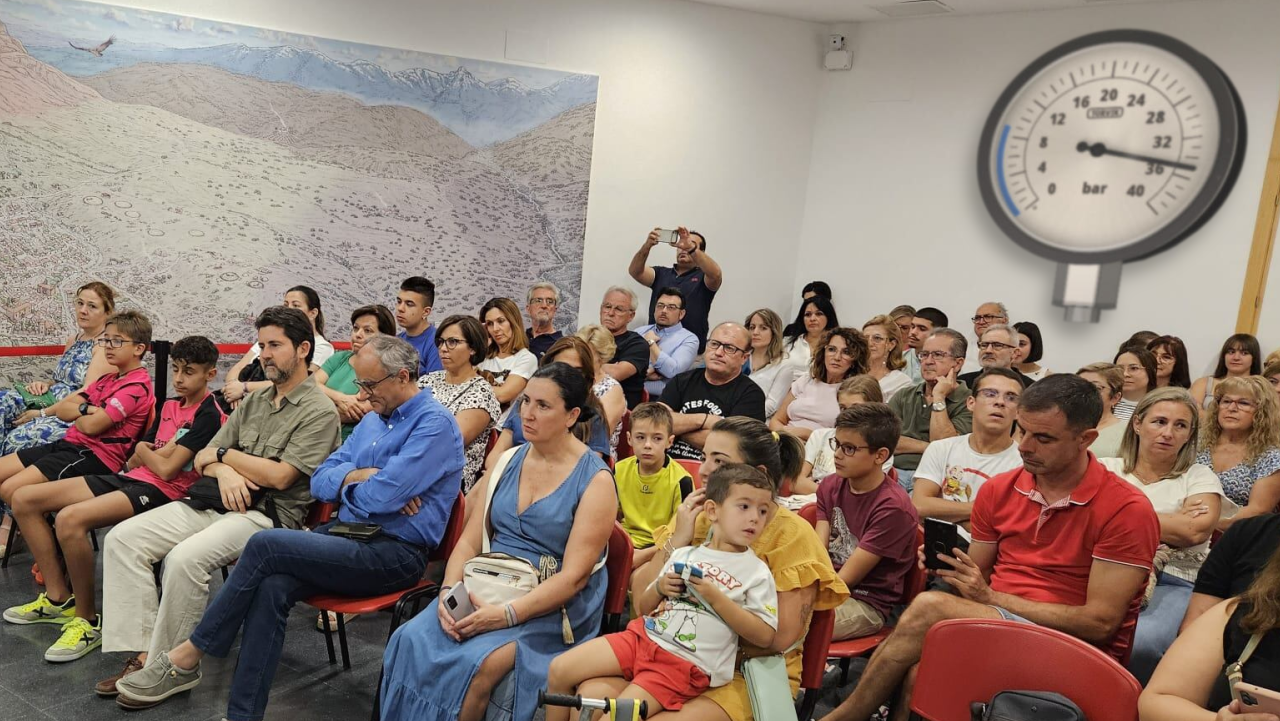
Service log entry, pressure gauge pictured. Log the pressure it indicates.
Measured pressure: 35 bar
